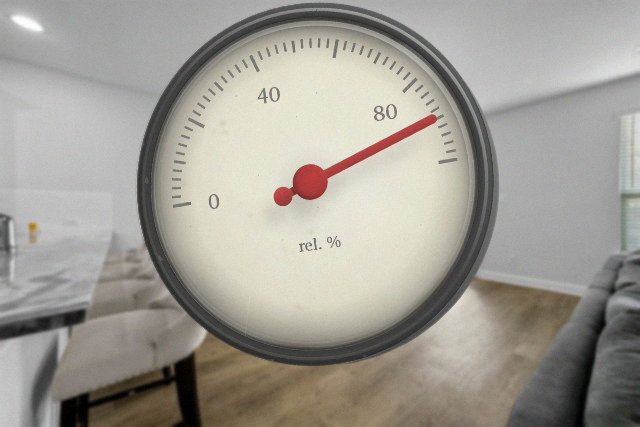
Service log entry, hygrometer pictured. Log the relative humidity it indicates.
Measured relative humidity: 90 %
